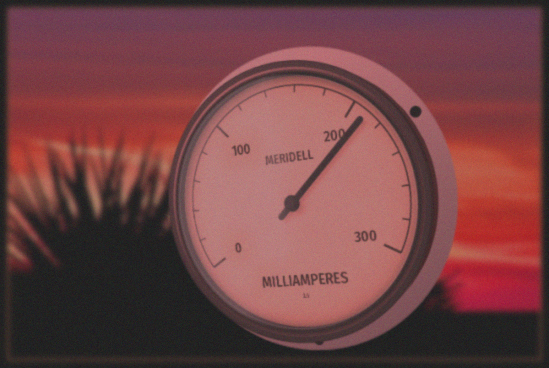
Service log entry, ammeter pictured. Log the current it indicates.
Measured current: 210 mA
